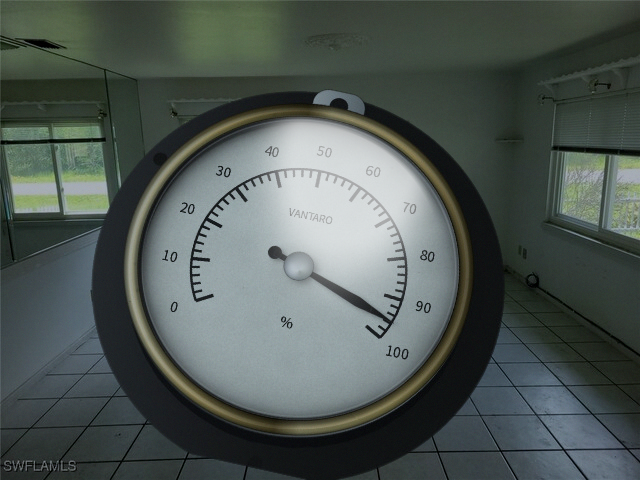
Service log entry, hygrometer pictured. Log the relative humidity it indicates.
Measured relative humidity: 96 %
